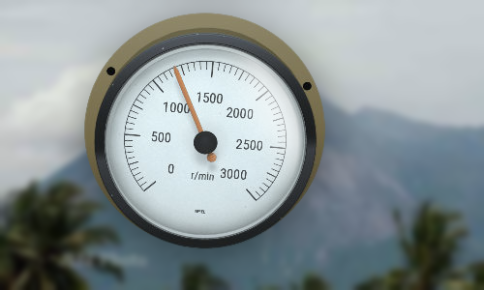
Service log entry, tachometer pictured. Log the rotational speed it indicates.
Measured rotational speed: 1200 rpm
